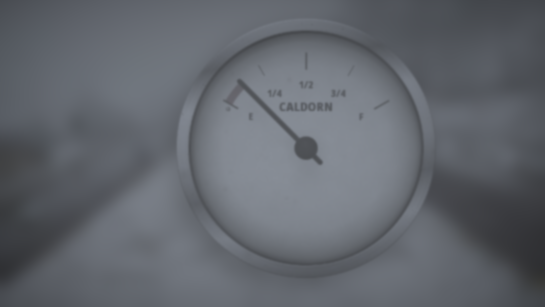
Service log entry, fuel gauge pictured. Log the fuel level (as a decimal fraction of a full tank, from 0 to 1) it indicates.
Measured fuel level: 0.125
